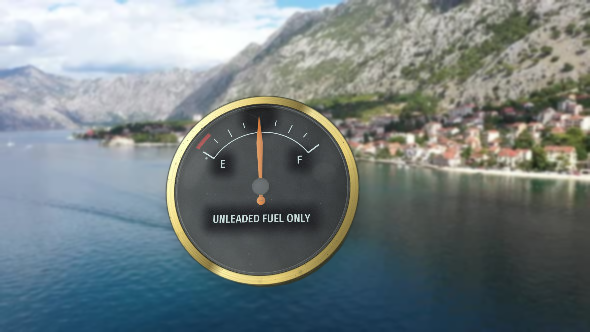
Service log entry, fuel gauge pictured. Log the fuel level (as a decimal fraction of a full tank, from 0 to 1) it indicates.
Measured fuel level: 0.5
